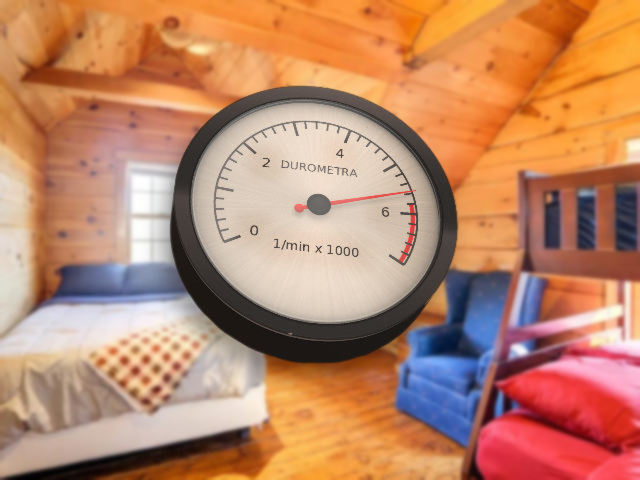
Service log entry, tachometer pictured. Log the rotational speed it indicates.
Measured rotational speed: 5600 rpm
